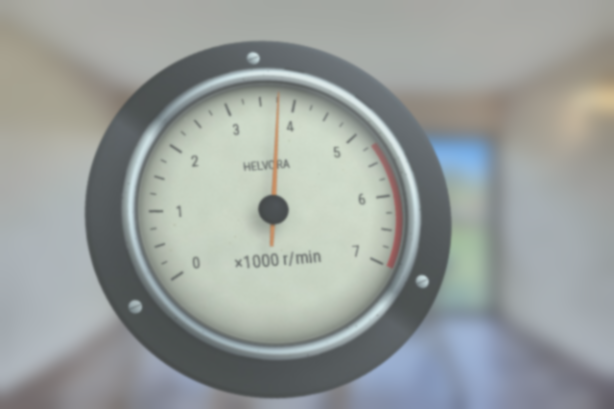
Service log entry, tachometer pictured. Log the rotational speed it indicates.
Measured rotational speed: 3750 rpm
